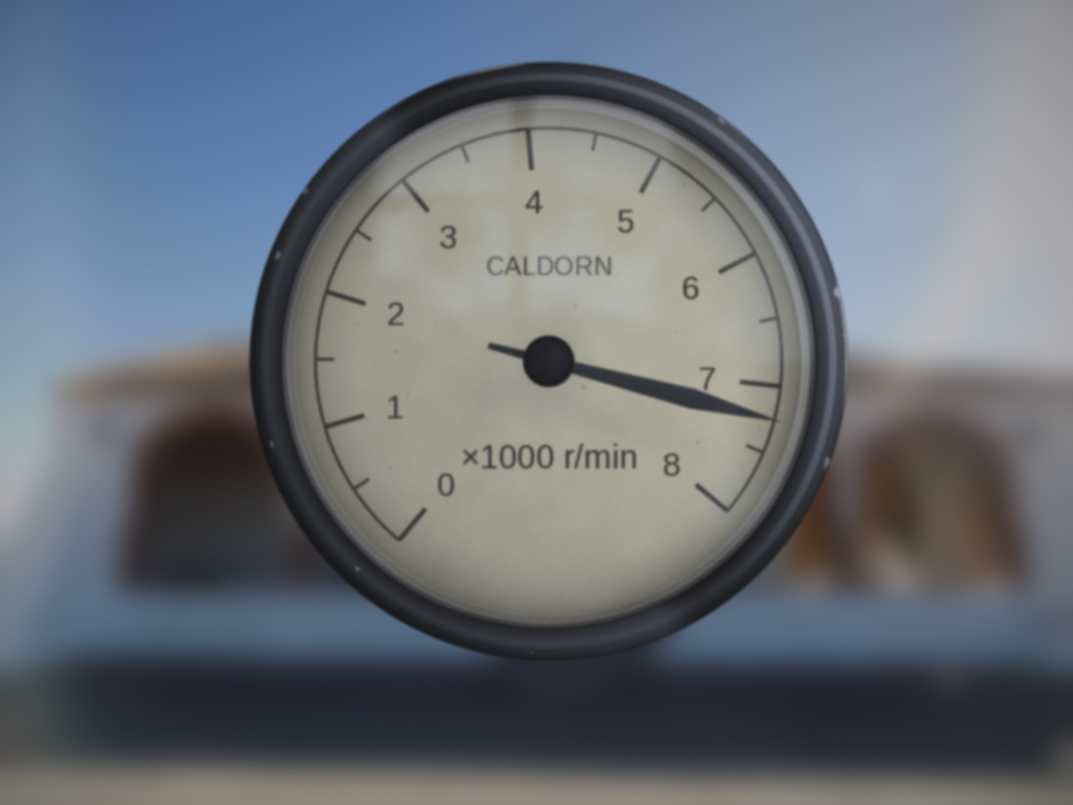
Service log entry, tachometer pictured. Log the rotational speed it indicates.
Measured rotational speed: 7250 rpm
